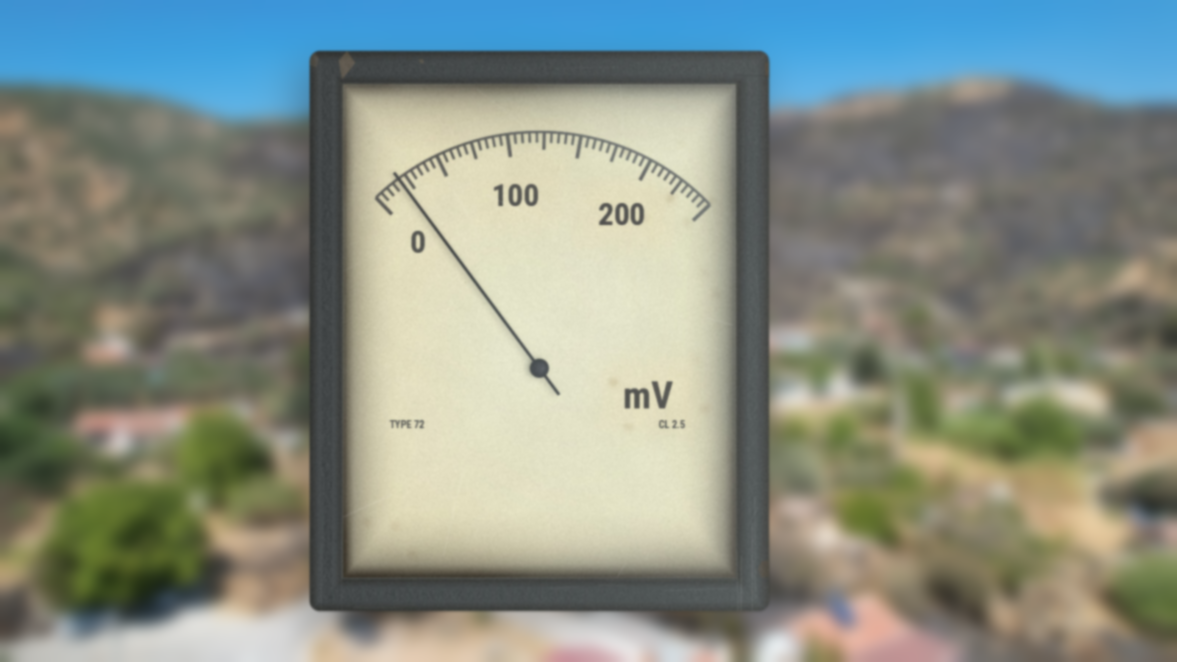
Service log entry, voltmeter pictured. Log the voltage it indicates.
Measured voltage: 20 mV
